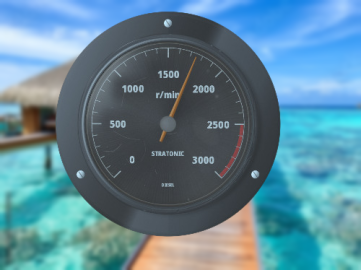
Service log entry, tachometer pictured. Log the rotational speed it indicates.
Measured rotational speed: 1750 rpm
